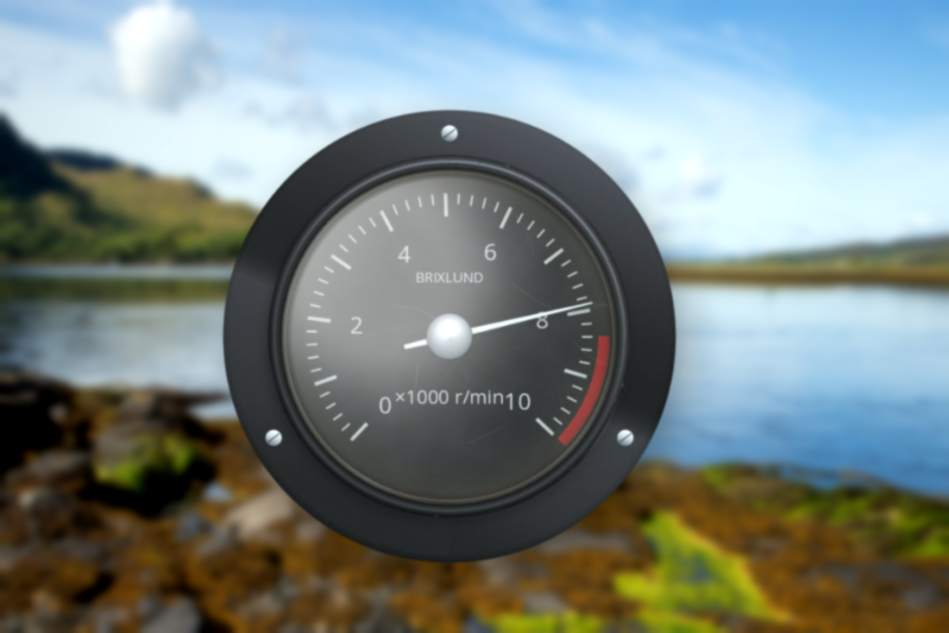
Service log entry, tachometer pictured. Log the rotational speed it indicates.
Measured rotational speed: 7900 rpm
